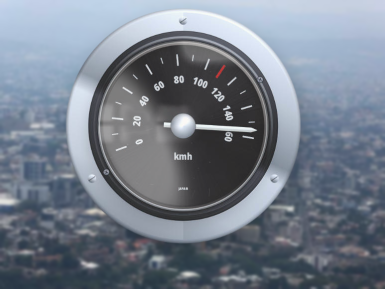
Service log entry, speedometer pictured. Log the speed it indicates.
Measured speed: 155 km/h
